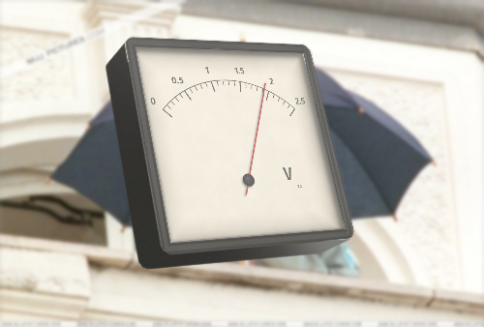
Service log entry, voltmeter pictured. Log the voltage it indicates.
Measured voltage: 1.9 V
